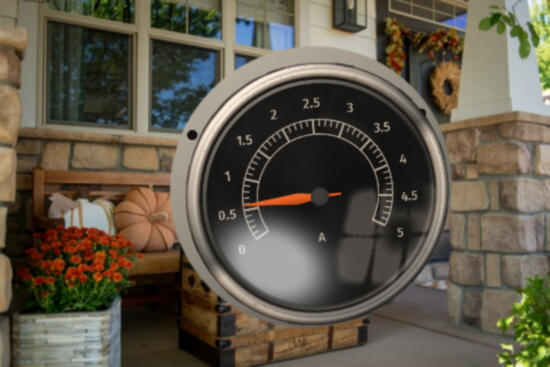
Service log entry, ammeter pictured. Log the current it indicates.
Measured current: 0.6 A
